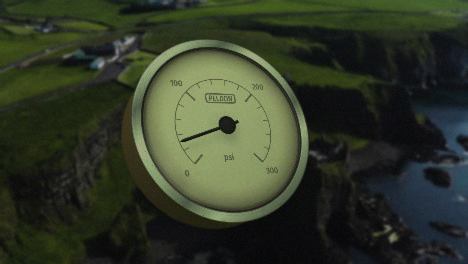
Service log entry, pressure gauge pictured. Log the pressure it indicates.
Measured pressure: 30 psi
